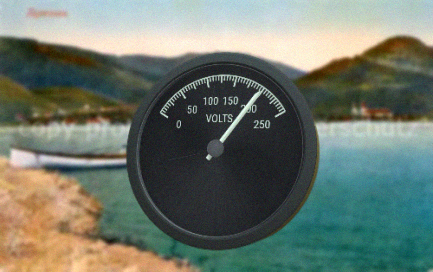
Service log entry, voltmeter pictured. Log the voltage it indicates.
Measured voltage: 200 V
